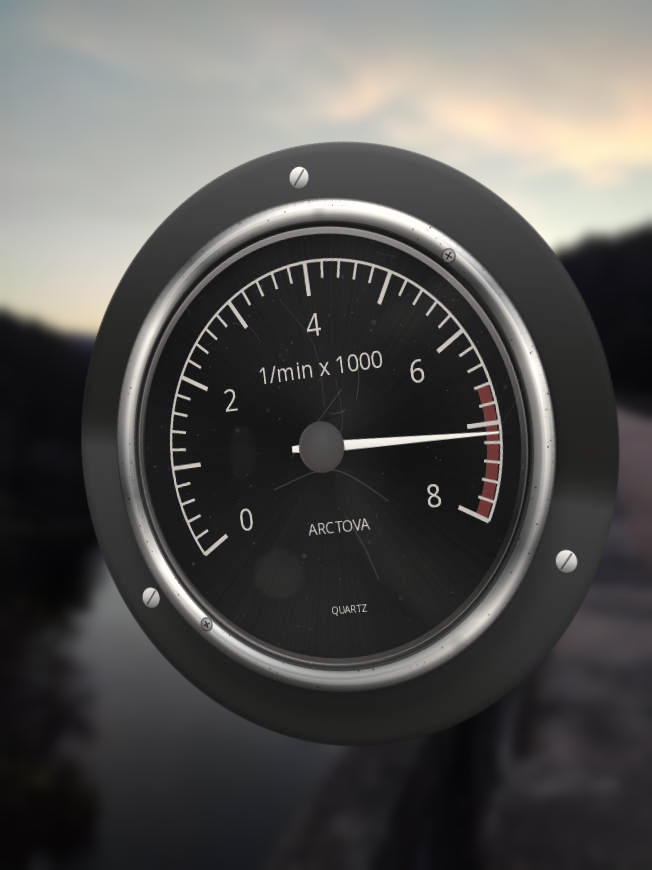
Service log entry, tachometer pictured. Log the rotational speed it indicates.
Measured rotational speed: 7100 rpm
